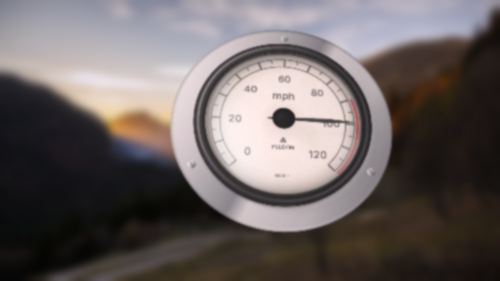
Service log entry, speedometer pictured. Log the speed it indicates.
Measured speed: 100 mph
